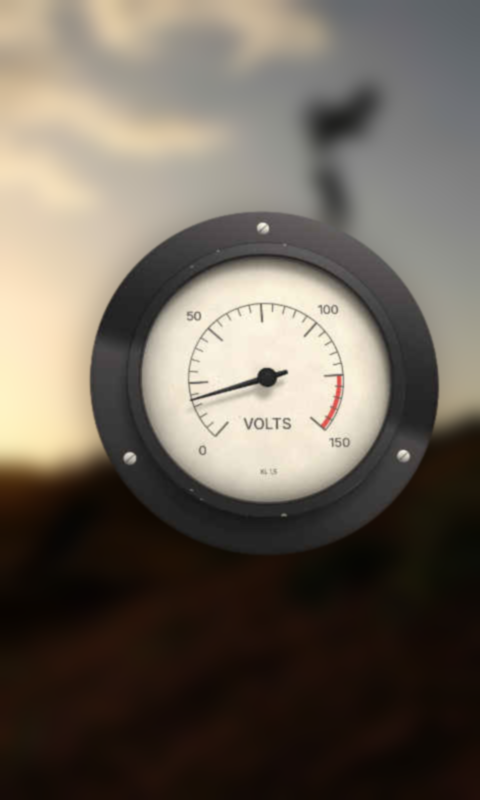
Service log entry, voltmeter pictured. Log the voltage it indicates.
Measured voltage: 17.5 V
